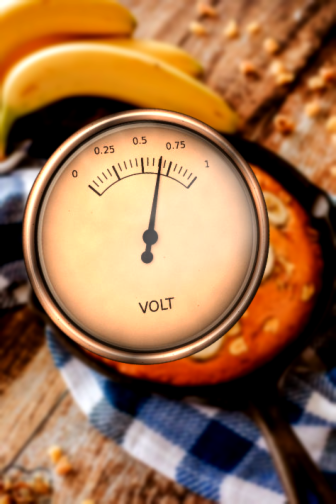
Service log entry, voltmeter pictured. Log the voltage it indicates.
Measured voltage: 0.65 V
